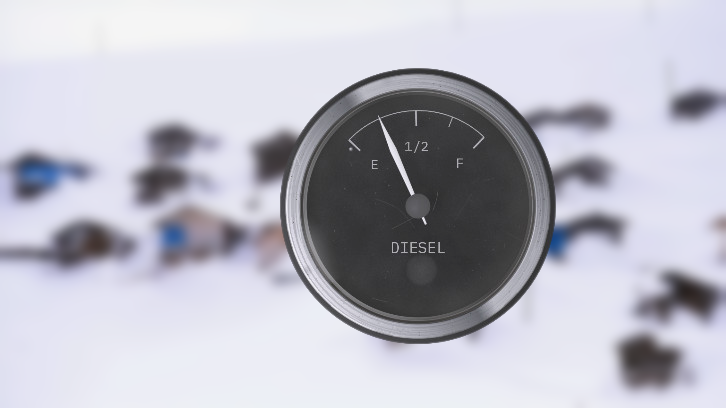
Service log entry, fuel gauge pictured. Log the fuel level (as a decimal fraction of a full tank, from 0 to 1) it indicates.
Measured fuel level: 0.25
